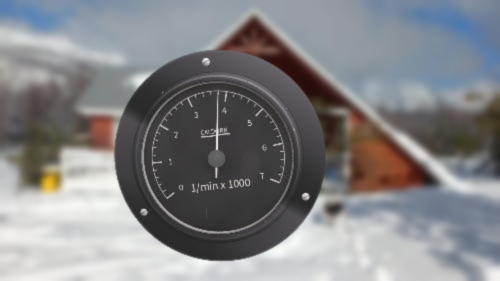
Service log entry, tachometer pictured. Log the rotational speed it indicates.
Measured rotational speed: 3800 rpm
